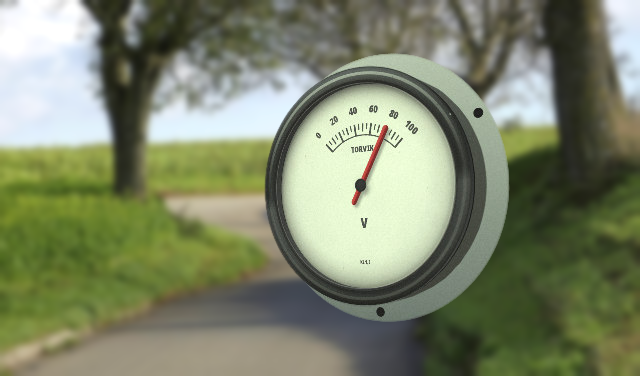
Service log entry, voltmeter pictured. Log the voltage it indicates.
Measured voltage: 80 V
